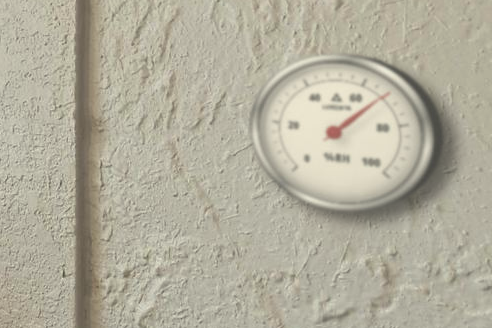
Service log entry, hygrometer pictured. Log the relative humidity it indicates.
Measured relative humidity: 68 %
